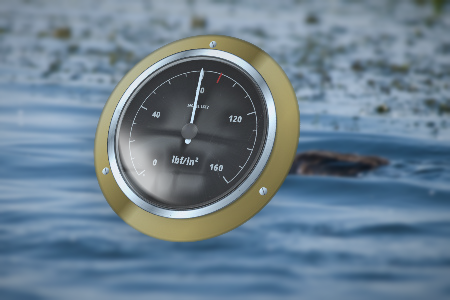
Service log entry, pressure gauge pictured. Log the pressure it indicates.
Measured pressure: 80 psi
